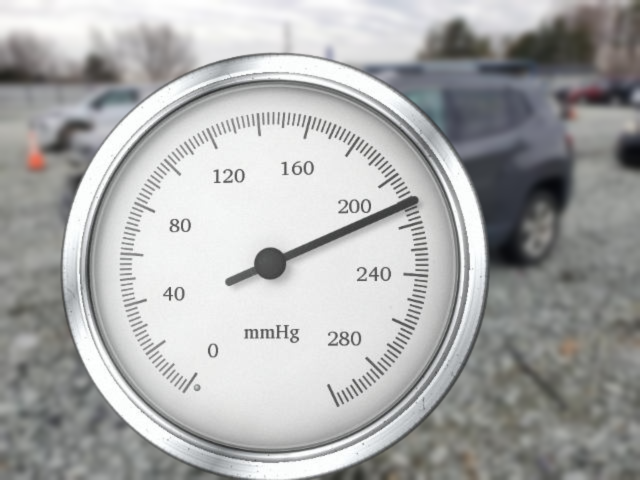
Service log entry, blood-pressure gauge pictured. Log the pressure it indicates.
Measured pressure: 212 mmHg
